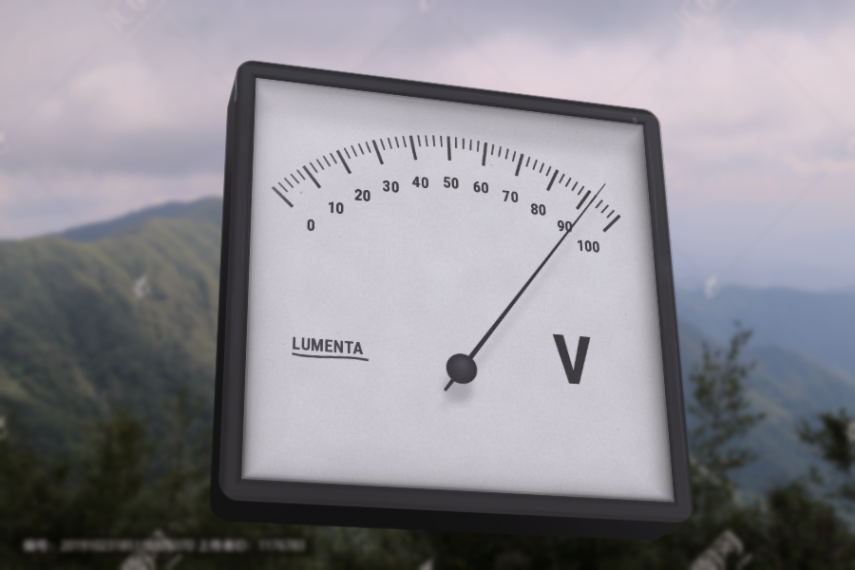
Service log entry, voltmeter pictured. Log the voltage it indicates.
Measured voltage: 92 V
